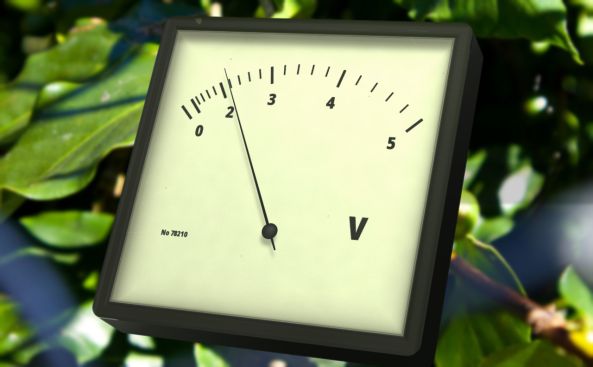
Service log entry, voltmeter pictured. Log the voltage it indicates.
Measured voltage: 2.2 V
